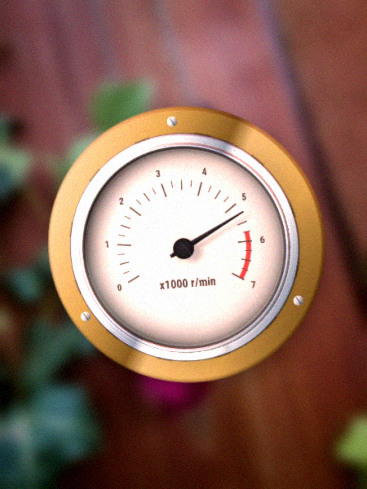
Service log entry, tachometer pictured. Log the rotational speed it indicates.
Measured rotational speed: 5250 rpm
